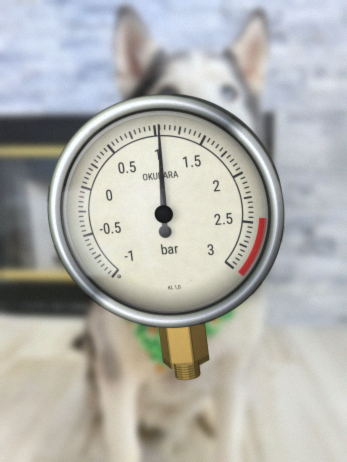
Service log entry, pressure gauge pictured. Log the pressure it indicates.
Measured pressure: 1.05 bar
